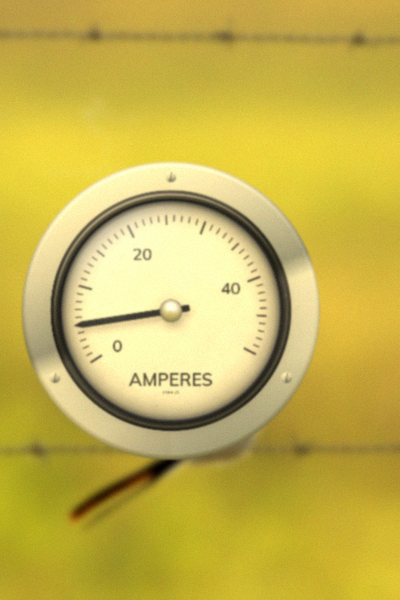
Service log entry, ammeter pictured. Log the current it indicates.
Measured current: 5 A
